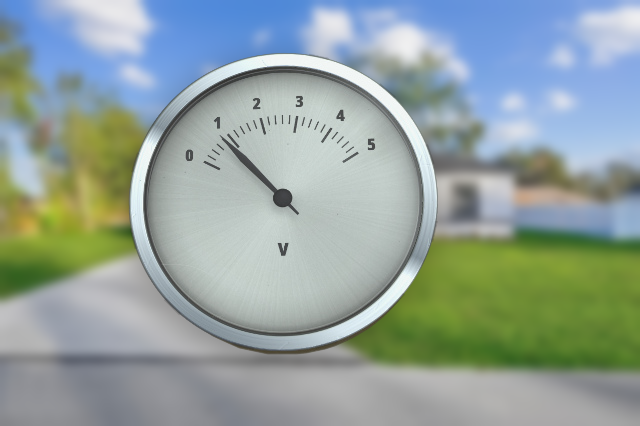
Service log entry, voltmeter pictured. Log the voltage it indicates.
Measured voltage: 0.8 V
